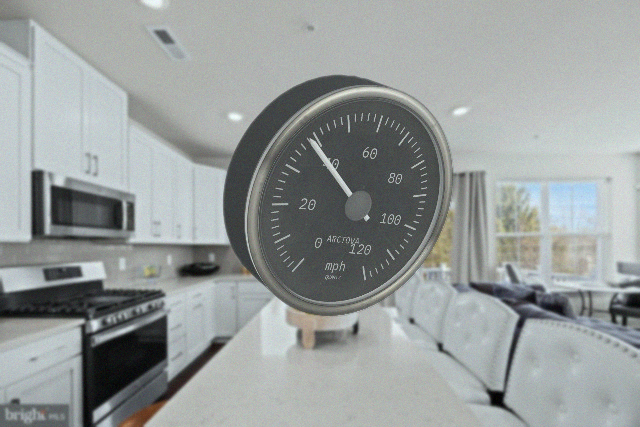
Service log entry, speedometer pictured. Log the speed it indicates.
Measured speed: 38 mph
